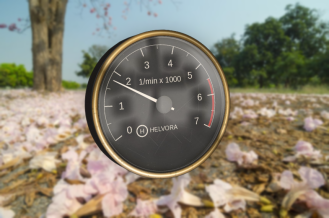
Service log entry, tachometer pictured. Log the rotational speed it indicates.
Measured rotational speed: 1750 rpm
